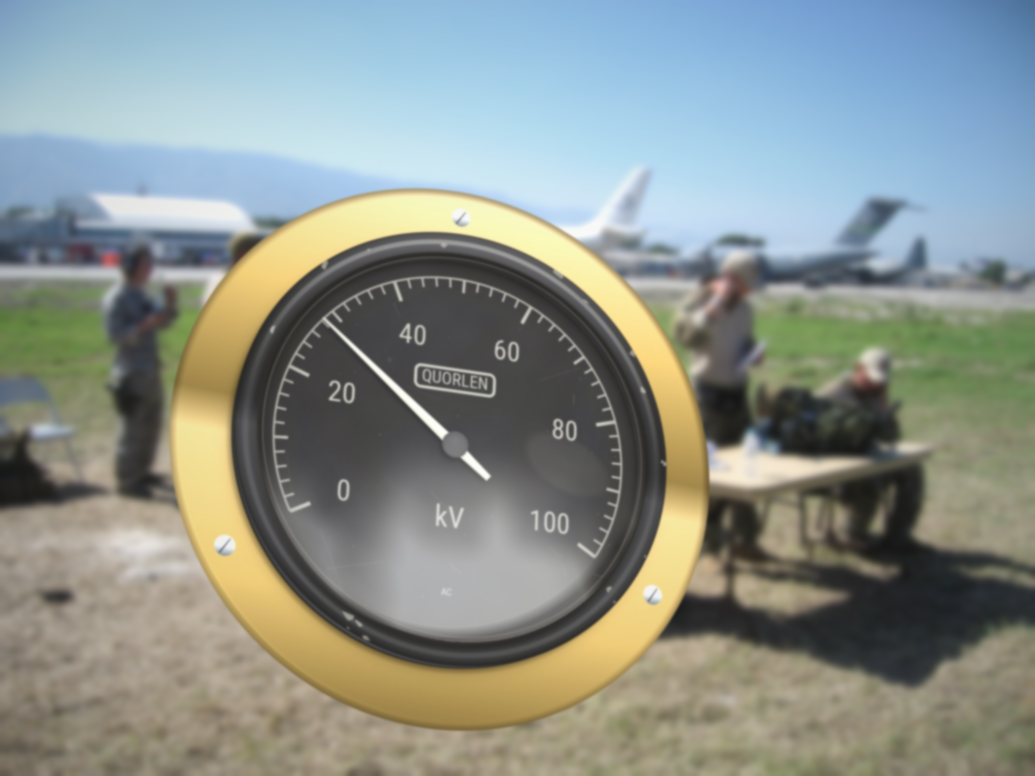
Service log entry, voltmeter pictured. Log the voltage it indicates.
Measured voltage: 28 kV
